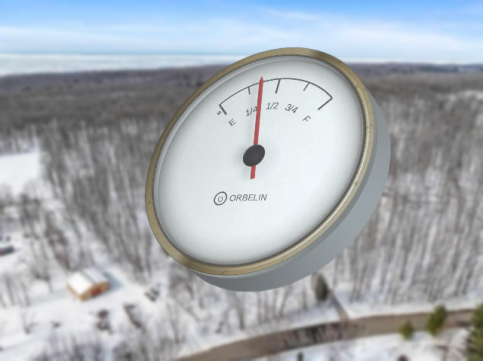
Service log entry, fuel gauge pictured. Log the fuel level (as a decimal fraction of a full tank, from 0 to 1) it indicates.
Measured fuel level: 0.375
